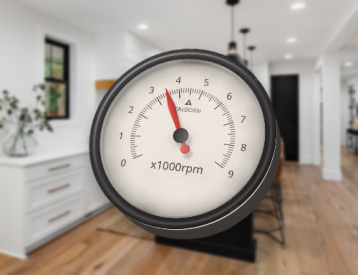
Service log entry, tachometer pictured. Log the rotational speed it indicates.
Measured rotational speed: 3500 rpm
